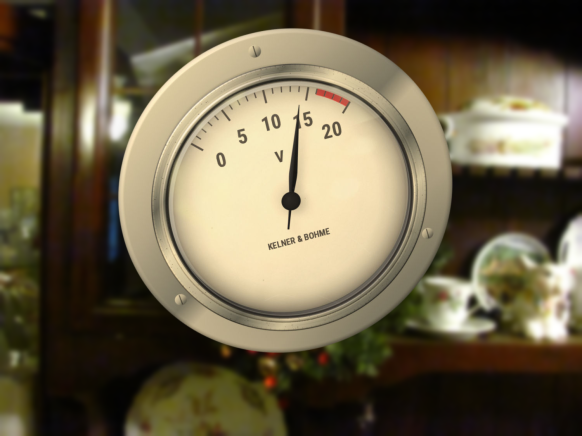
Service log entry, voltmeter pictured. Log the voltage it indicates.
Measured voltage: 14 V
